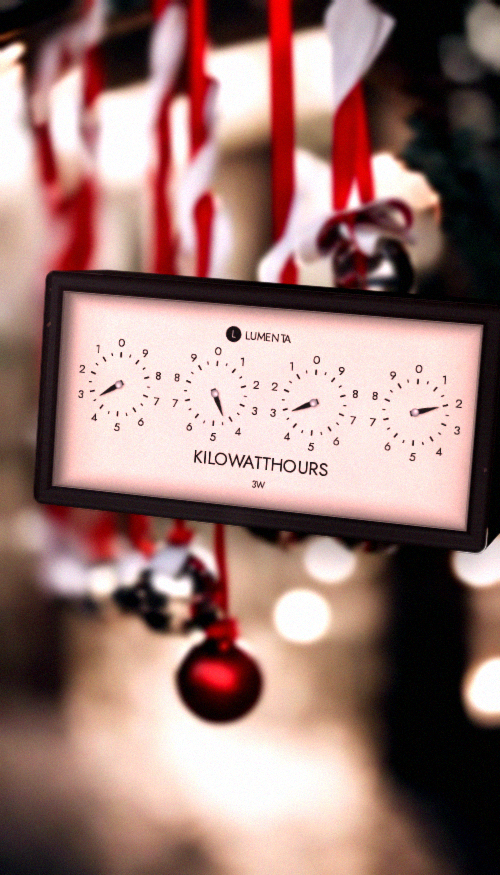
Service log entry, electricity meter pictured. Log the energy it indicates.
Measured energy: 3432 kWh
